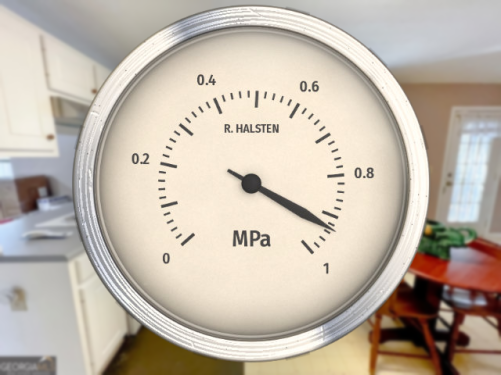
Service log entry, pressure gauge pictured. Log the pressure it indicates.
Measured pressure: 0.93 MPa
